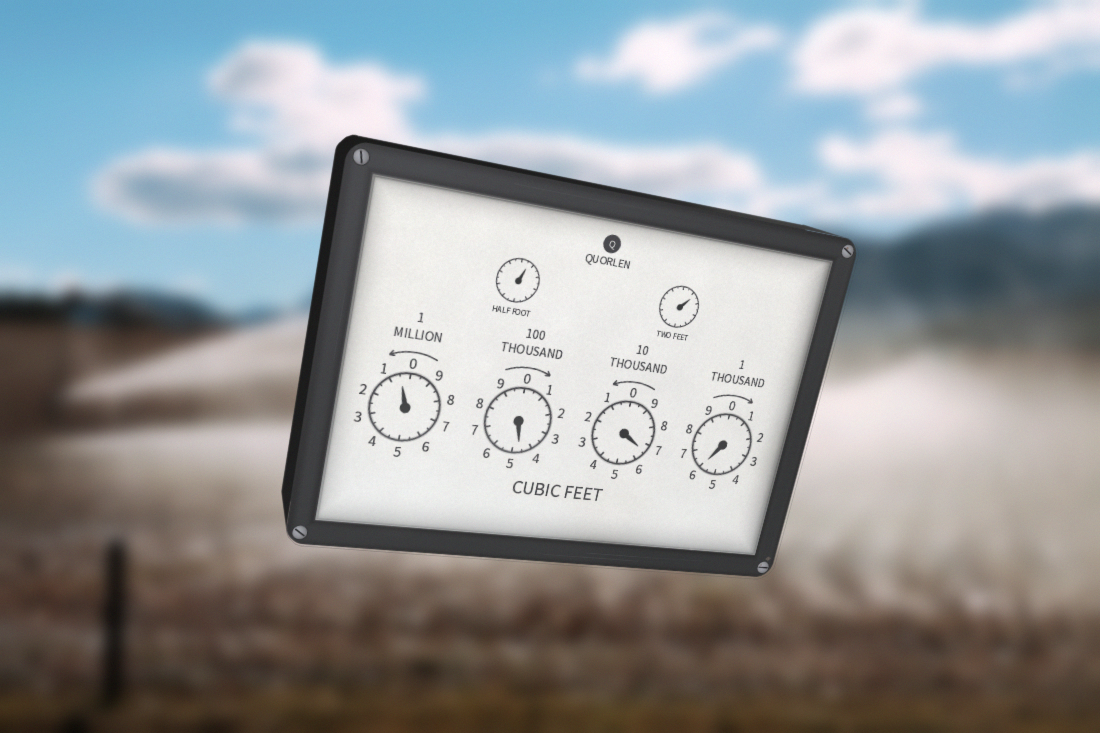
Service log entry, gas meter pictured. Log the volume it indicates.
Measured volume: 46600 ft³
